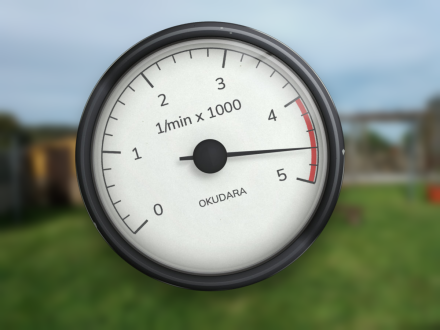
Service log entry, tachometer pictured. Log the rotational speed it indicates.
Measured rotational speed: 4600 rpm
